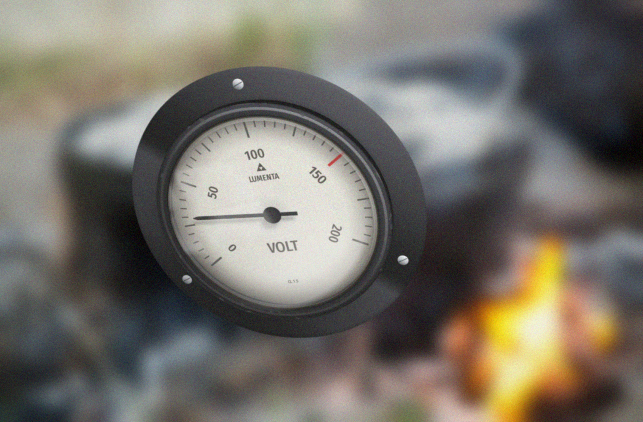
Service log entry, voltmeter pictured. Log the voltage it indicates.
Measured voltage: 30 V
